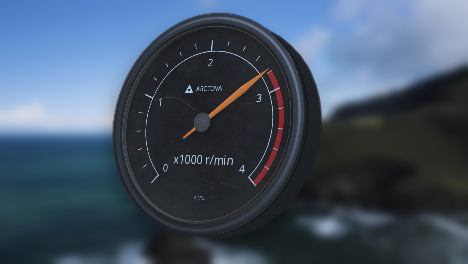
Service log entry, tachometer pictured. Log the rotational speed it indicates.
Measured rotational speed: 2800 rpm
